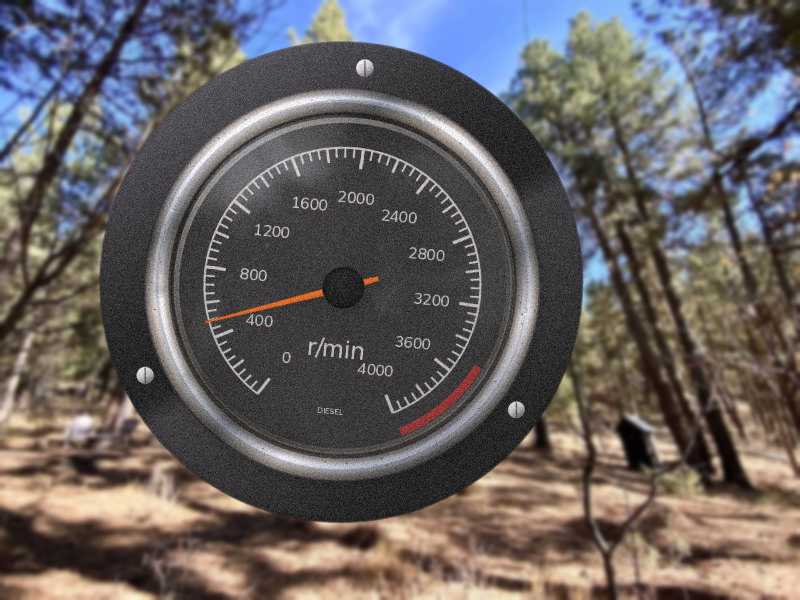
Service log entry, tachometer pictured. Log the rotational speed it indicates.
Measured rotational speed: 500 rpm
